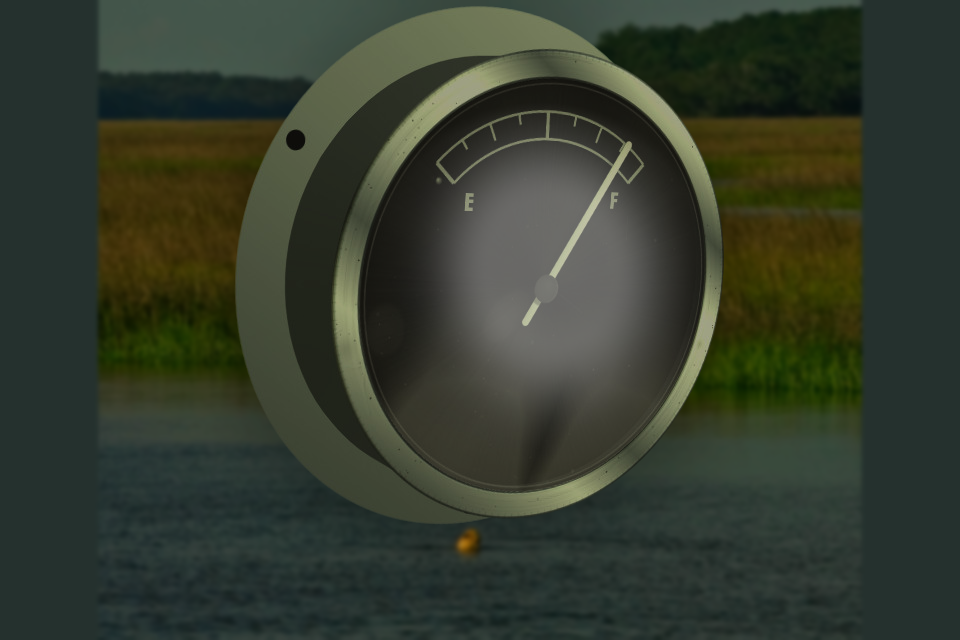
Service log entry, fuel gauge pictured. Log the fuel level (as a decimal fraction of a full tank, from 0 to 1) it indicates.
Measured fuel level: 0.875
